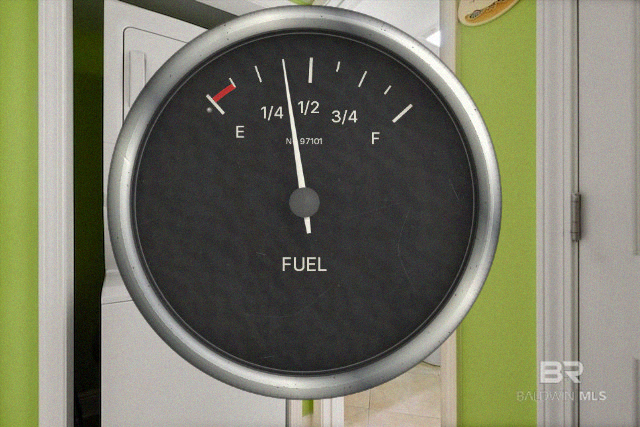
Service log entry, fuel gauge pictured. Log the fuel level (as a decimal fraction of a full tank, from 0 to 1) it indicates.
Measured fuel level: 0.375
